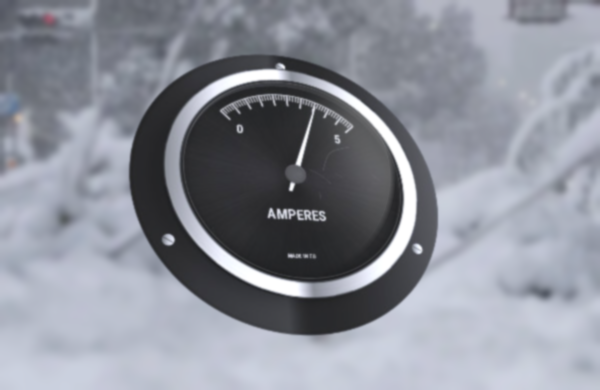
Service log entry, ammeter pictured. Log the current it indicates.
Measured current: 3.5 A
